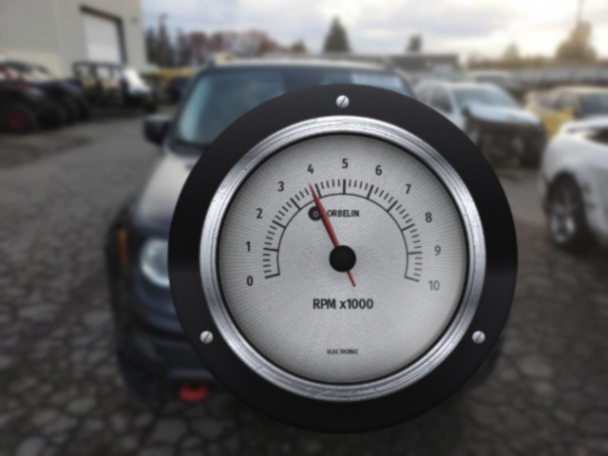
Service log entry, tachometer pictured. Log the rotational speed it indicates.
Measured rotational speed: 3800 rpm
